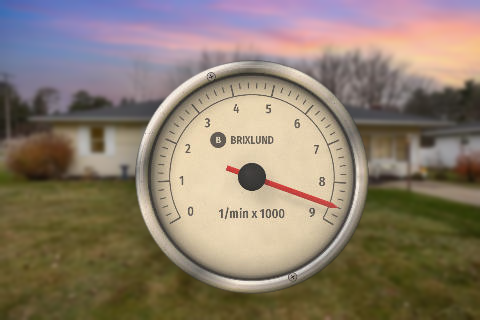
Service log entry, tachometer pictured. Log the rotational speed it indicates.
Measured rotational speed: 8600 rpm
